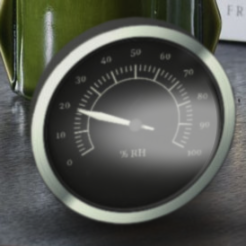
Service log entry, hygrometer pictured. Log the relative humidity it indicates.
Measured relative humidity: 20 %
